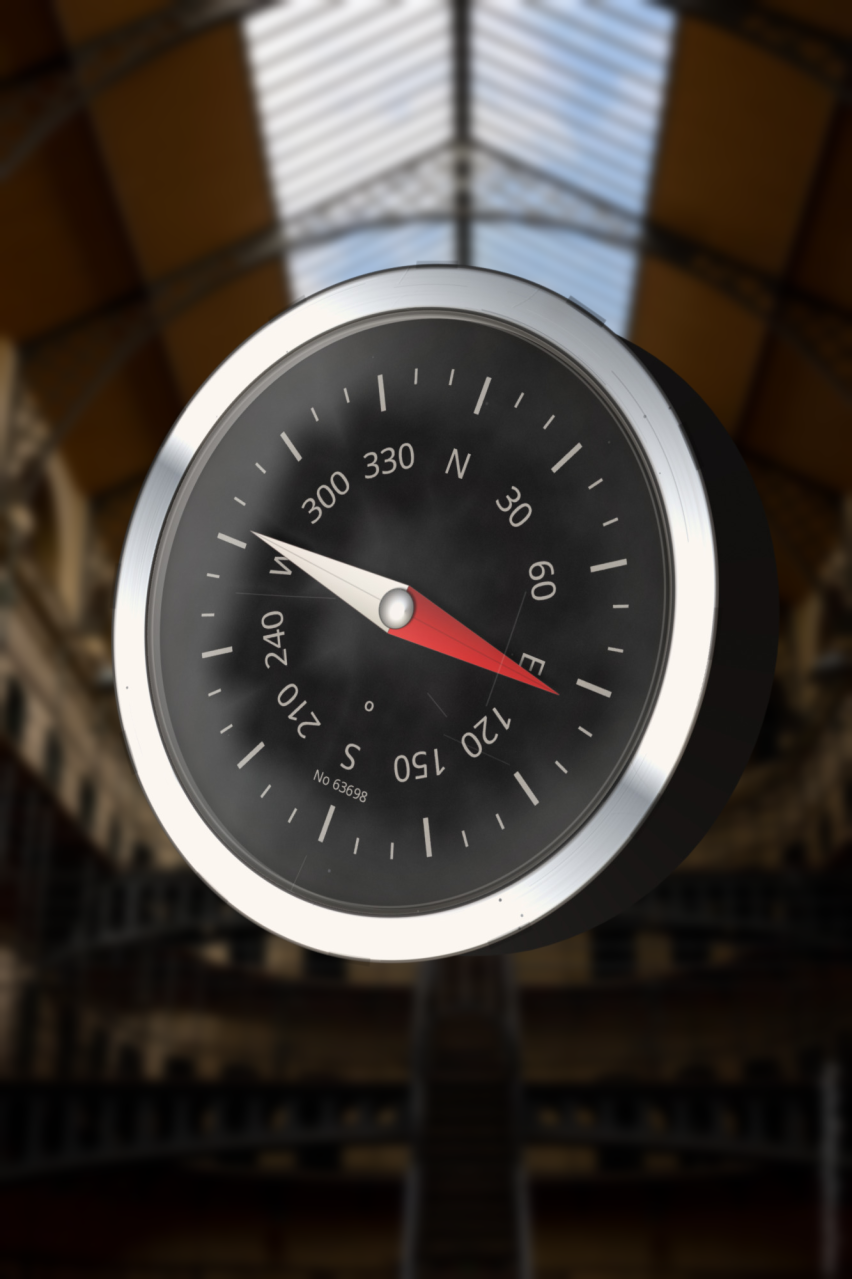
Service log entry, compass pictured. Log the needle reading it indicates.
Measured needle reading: 95 °
